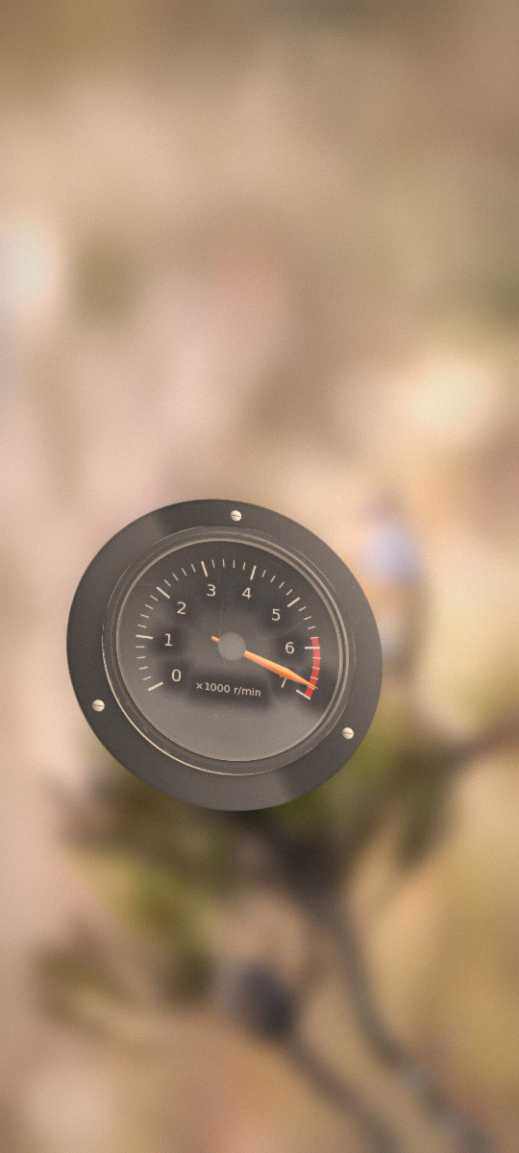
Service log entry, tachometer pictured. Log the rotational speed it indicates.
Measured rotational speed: 6800 rpm
